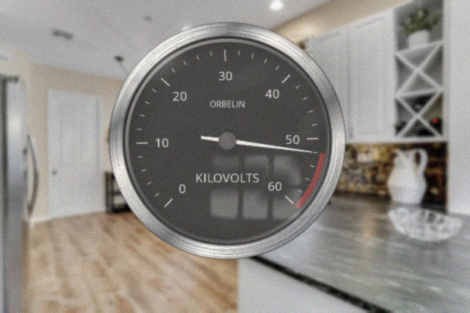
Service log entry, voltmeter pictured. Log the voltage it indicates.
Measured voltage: 52 kV
